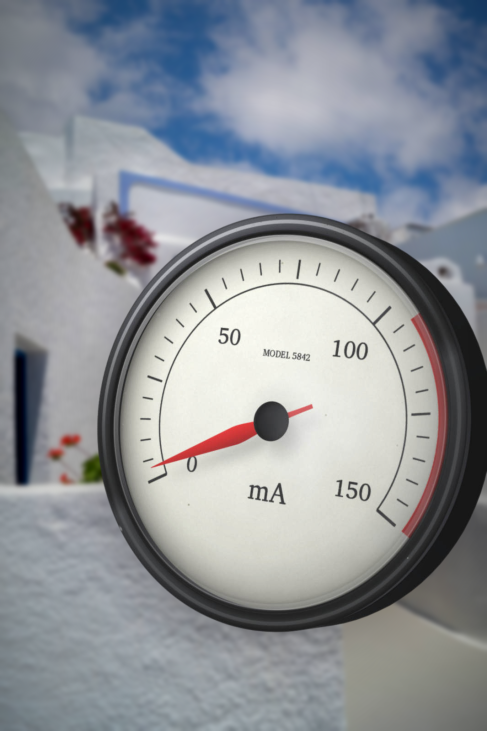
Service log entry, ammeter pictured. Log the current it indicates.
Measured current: 2.5 mA
